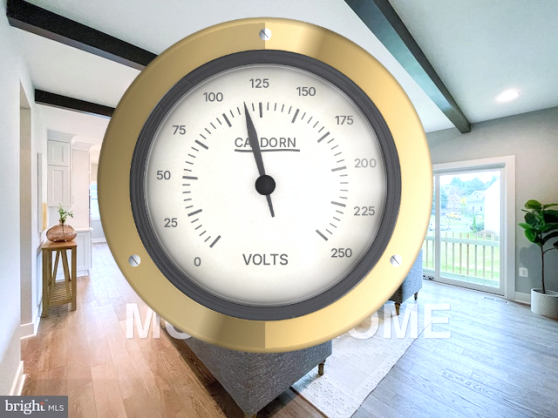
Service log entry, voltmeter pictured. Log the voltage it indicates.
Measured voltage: 115 V
